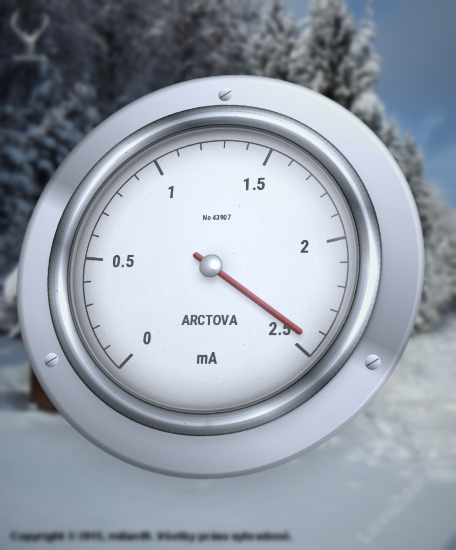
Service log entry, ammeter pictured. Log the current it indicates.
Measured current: 2.45 mA
